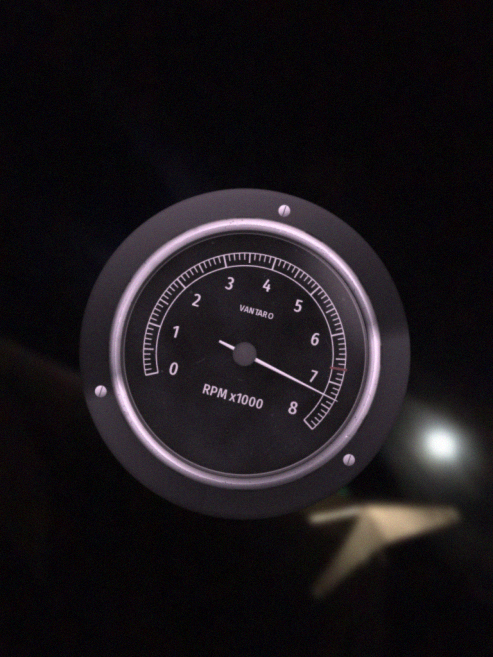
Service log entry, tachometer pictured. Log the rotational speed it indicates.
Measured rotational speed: 7300 rpm
